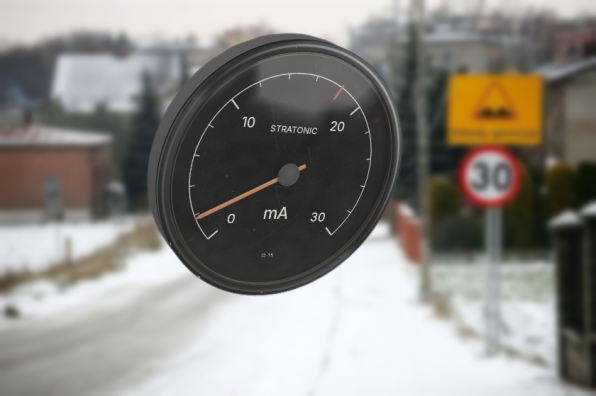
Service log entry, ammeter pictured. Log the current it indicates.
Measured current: 2 mA
